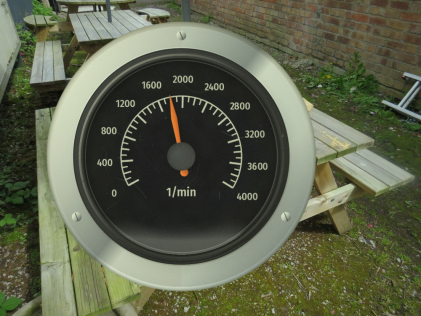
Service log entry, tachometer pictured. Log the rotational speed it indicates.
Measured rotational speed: 1800 rpm
